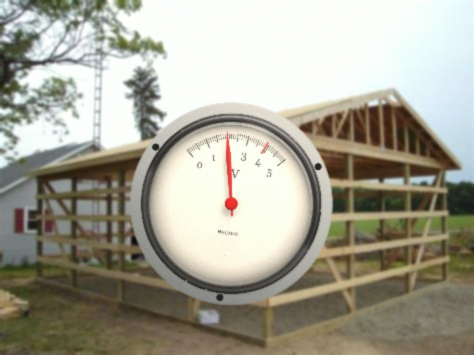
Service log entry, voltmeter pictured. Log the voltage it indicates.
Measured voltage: 2 V
